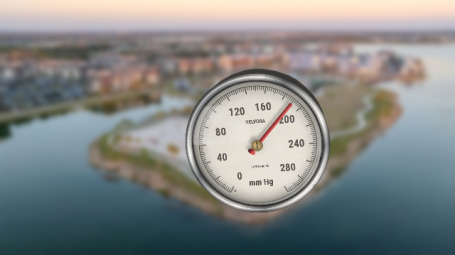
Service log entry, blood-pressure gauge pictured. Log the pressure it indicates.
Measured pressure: 190 mmHg
